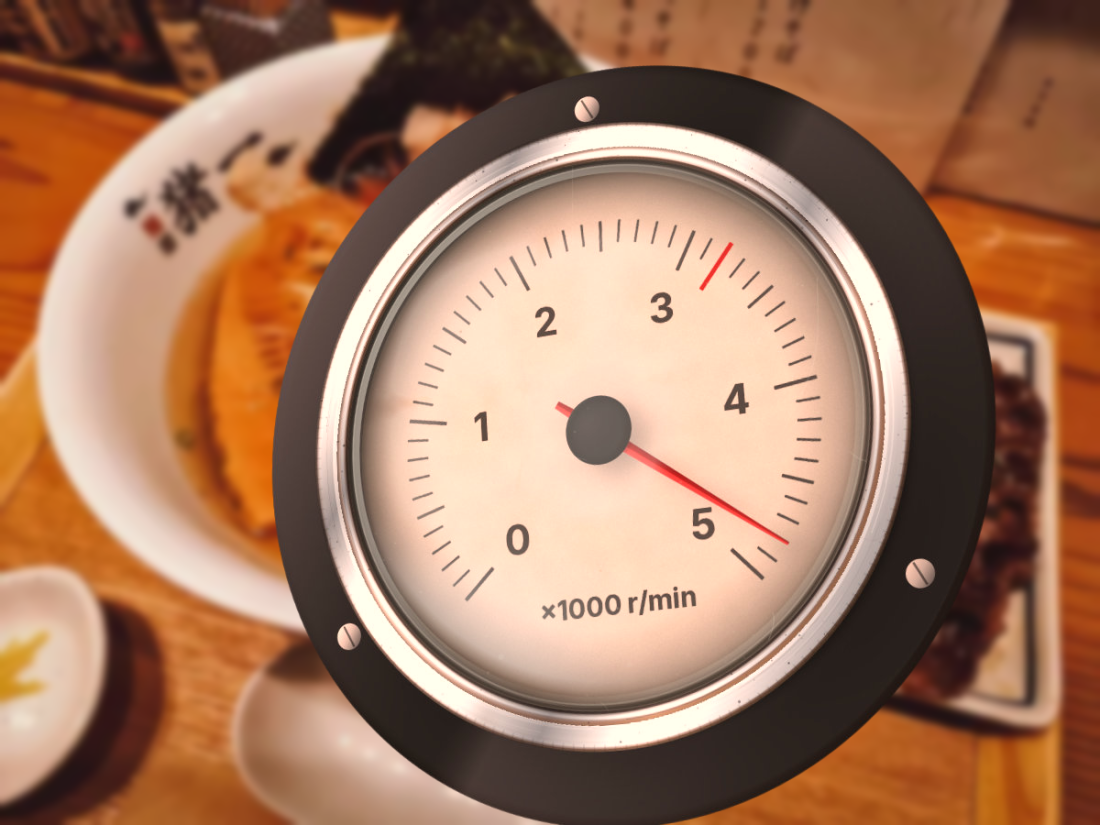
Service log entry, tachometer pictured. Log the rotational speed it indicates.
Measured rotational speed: 4800 rpm
